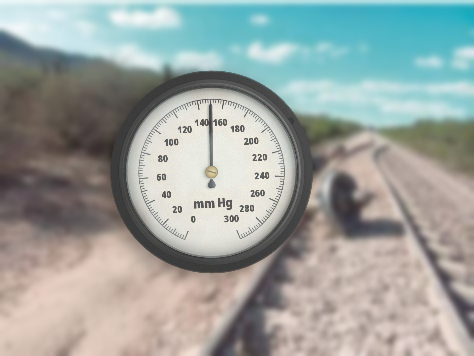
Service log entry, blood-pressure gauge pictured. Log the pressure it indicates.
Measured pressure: 150 mmHg
